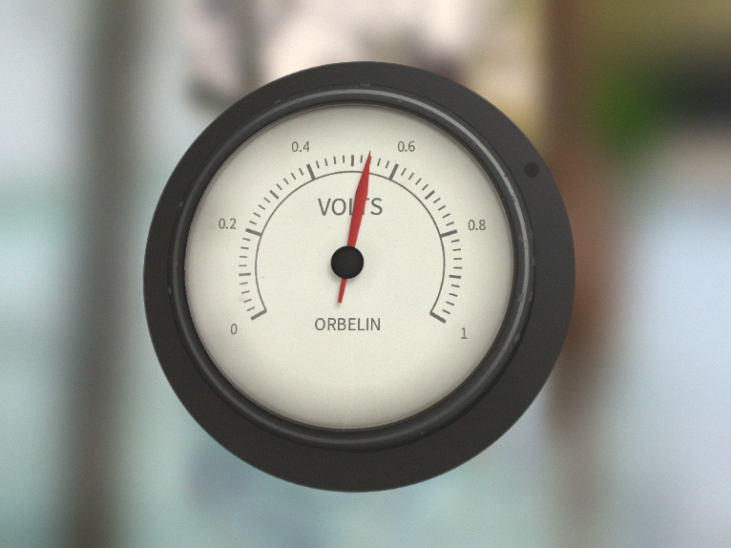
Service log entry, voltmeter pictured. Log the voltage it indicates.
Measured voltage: 0.54 V
